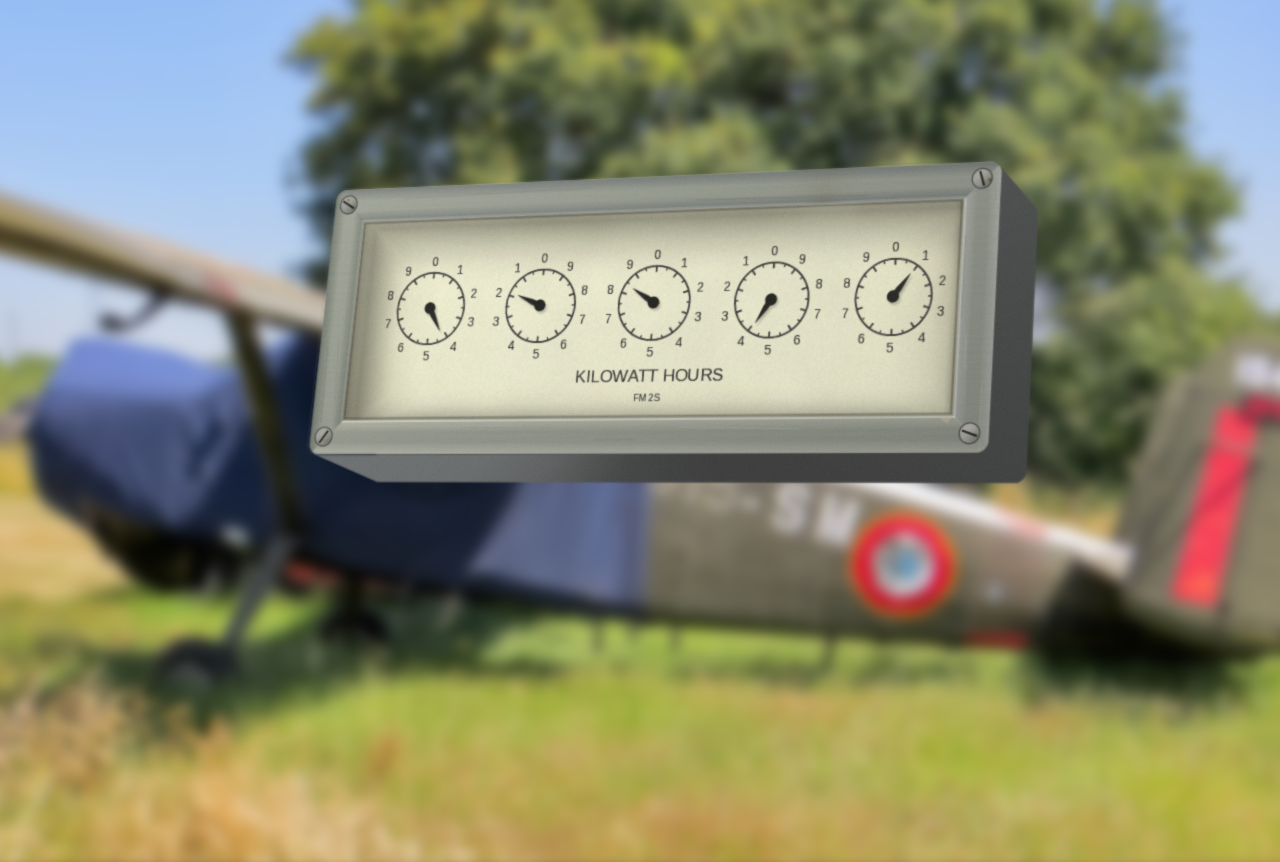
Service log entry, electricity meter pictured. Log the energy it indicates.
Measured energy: 41841 kWh
